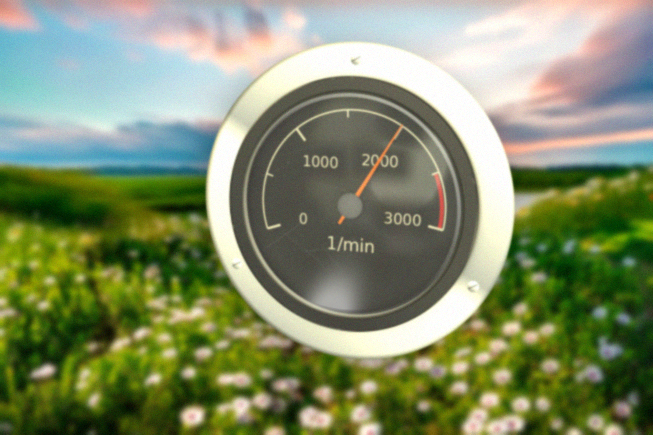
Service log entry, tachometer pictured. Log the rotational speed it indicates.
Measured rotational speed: 2000 rpm
